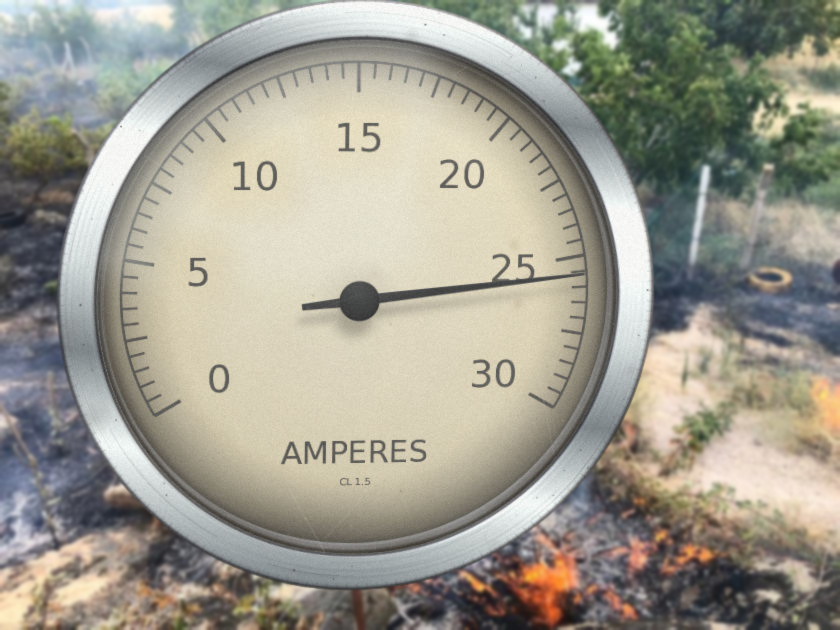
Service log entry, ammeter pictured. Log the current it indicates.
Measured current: 25.5 A
